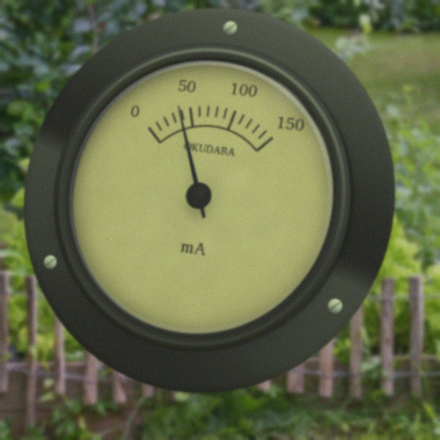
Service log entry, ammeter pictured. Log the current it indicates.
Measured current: 40 mA
